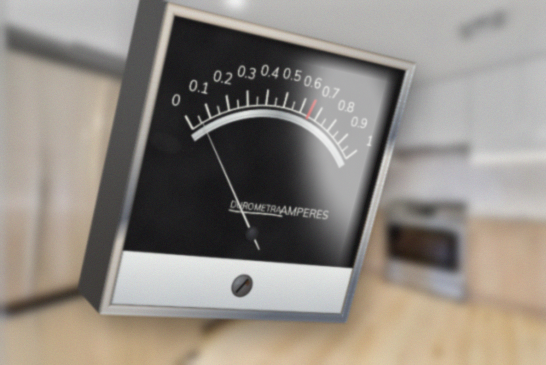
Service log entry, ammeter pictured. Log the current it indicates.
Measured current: 0.05 A
